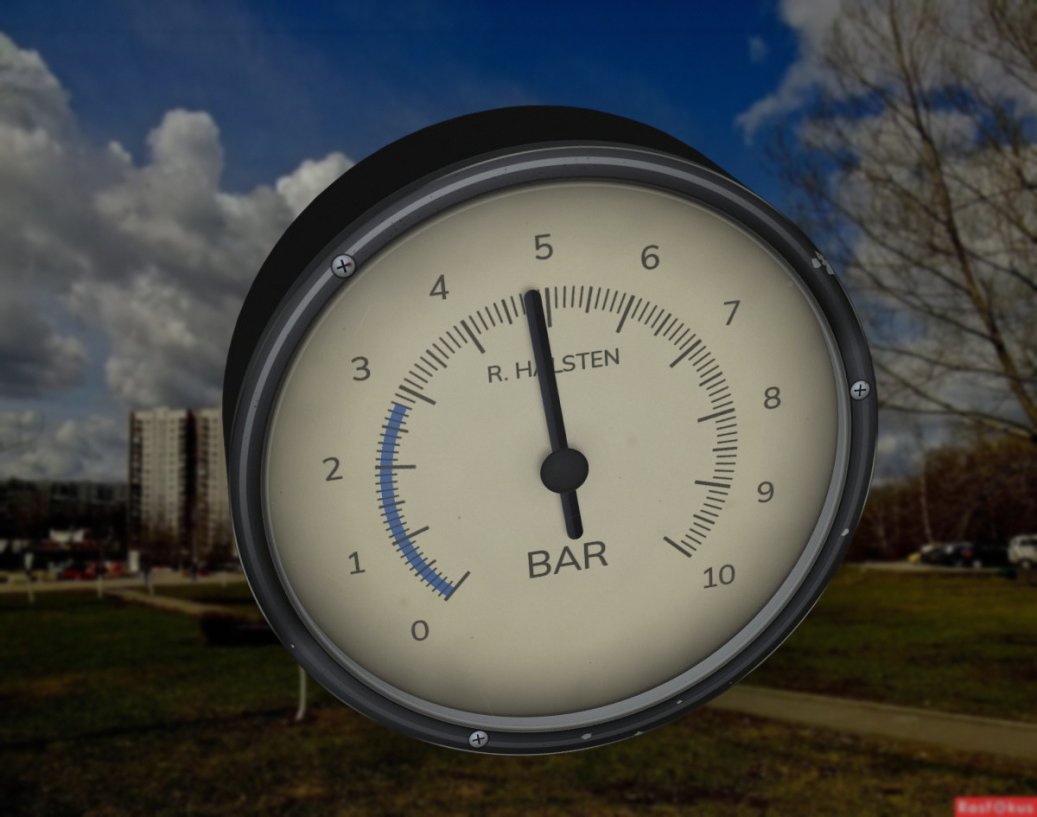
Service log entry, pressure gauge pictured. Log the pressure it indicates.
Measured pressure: 4.8 bar
